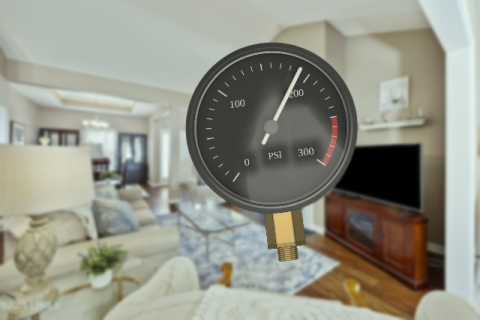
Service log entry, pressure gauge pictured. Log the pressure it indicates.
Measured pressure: 190 psi
